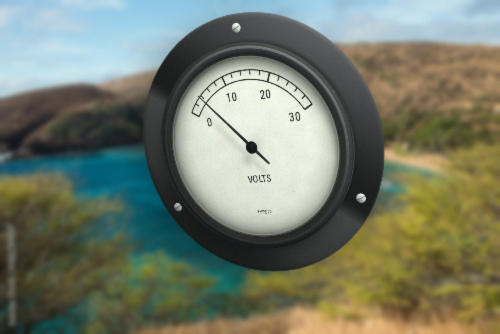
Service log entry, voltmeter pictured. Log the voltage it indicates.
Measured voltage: 4 V
